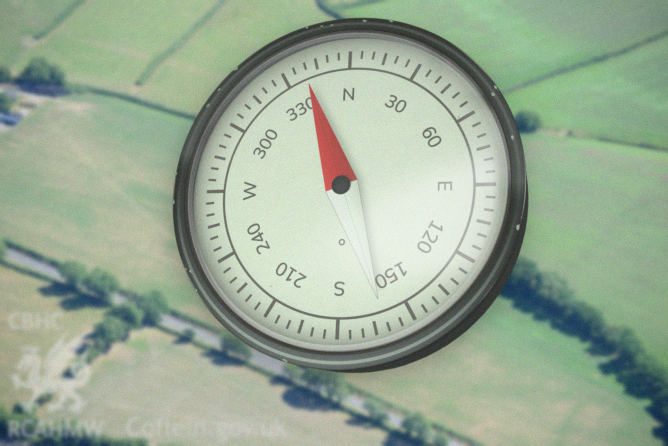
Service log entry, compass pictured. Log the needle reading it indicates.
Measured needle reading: 340 °
